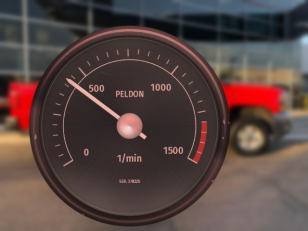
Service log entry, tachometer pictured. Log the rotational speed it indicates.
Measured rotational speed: 425 rpm
